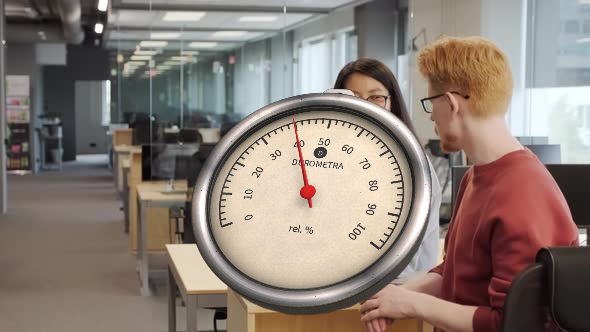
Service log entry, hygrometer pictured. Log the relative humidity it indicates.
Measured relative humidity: 40 %
